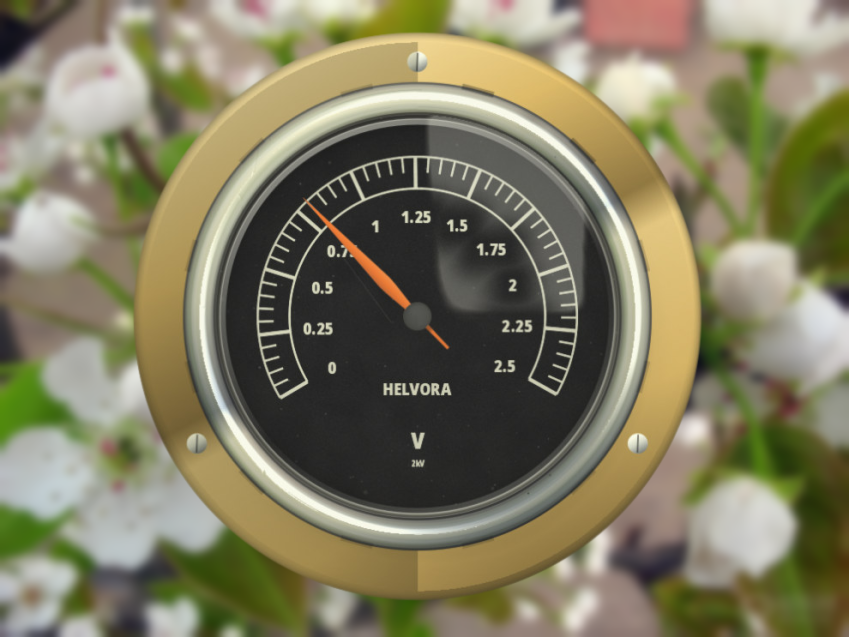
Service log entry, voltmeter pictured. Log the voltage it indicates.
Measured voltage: 0.8 V
